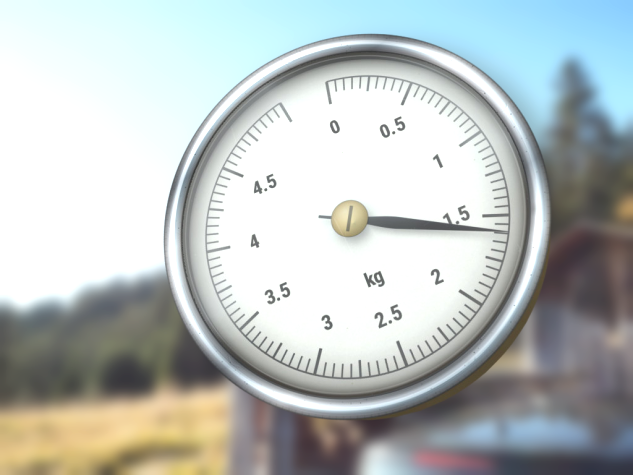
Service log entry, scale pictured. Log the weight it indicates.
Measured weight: 1.6 kg
